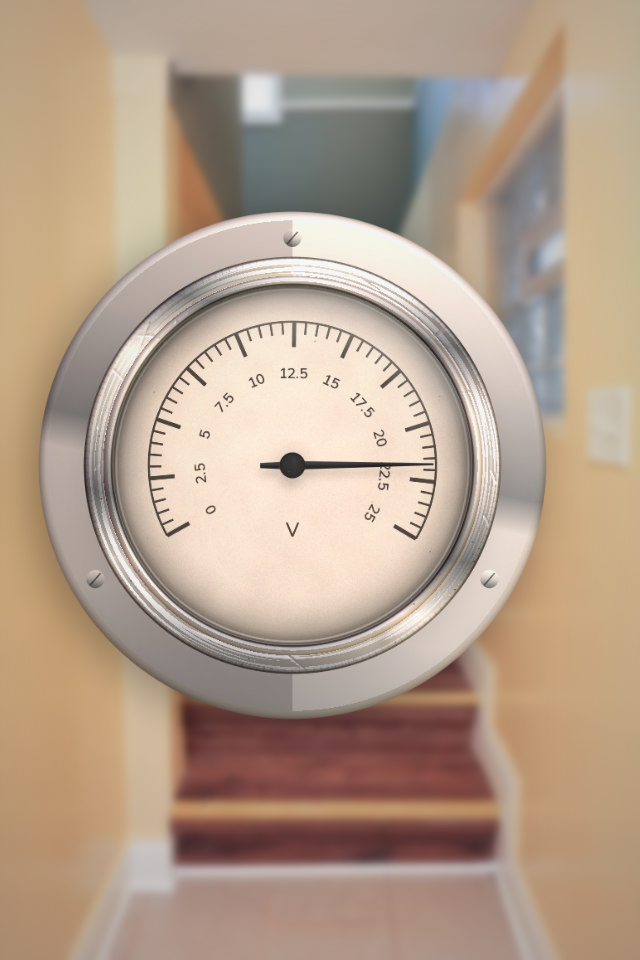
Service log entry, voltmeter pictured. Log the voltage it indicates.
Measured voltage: 21.75 V
